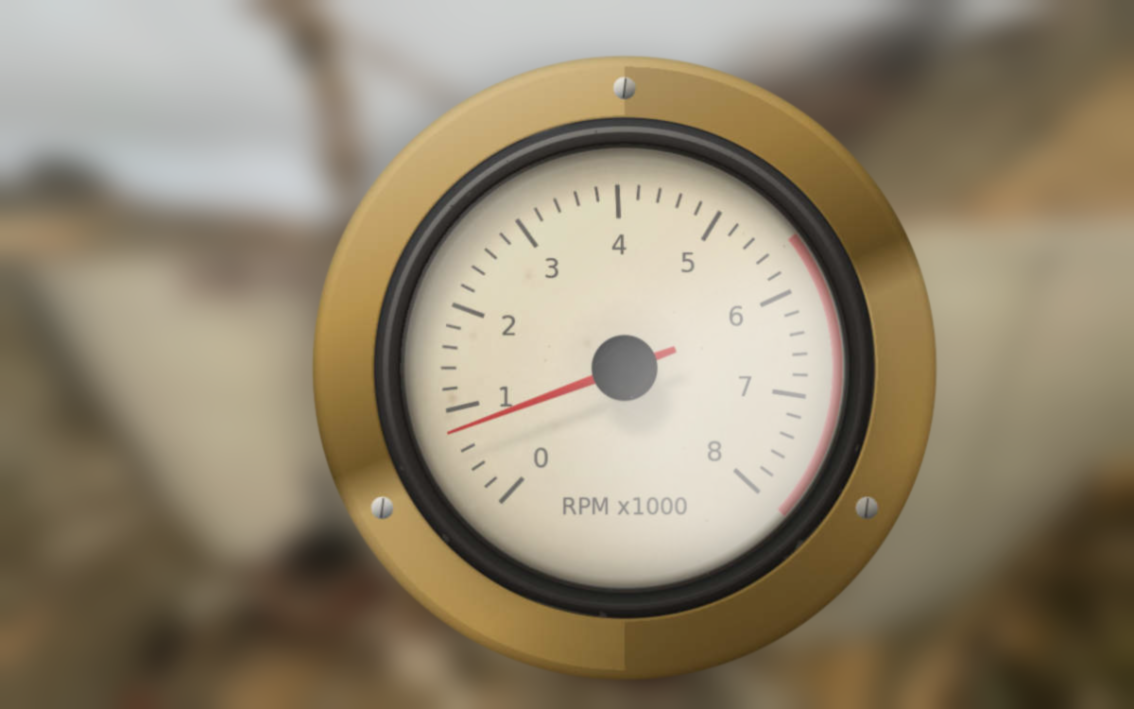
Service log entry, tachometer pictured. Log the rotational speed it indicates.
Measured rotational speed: 800 rpm
